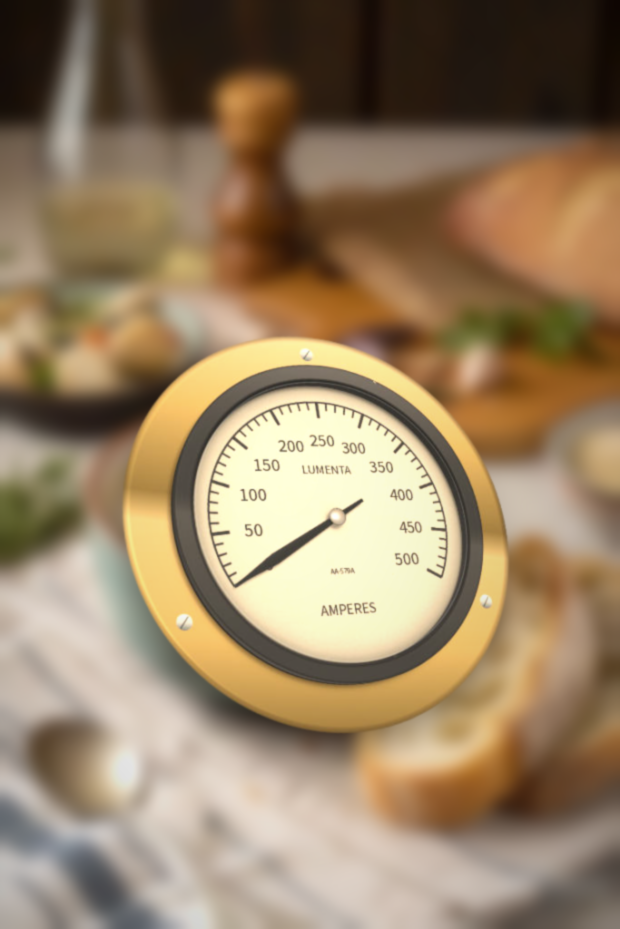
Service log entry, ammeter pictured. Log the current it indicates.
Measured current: 0 A
